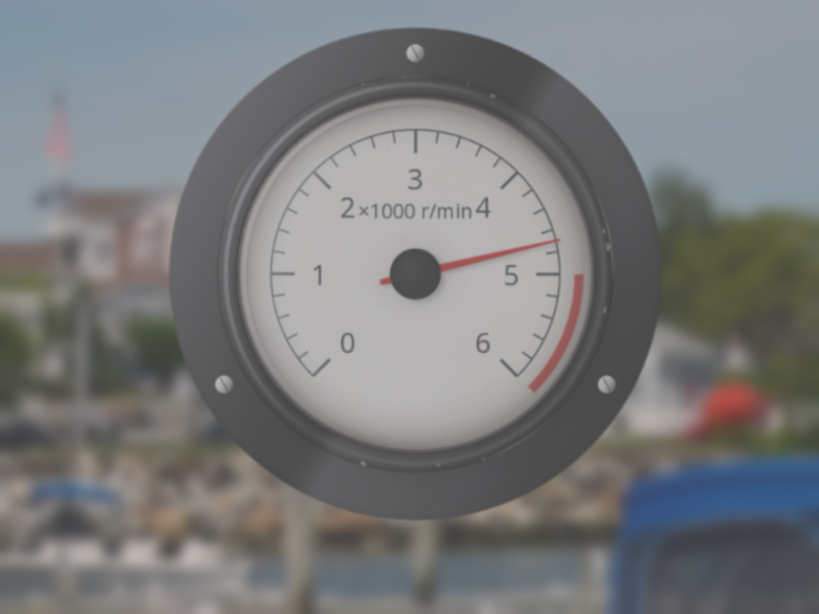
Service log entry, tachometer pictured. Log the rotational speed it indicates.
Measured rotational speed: 4700 rpm
